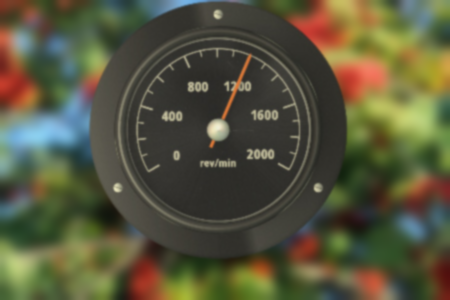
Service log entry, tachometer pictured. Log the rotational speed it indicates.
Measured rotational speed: 1200 rpm
